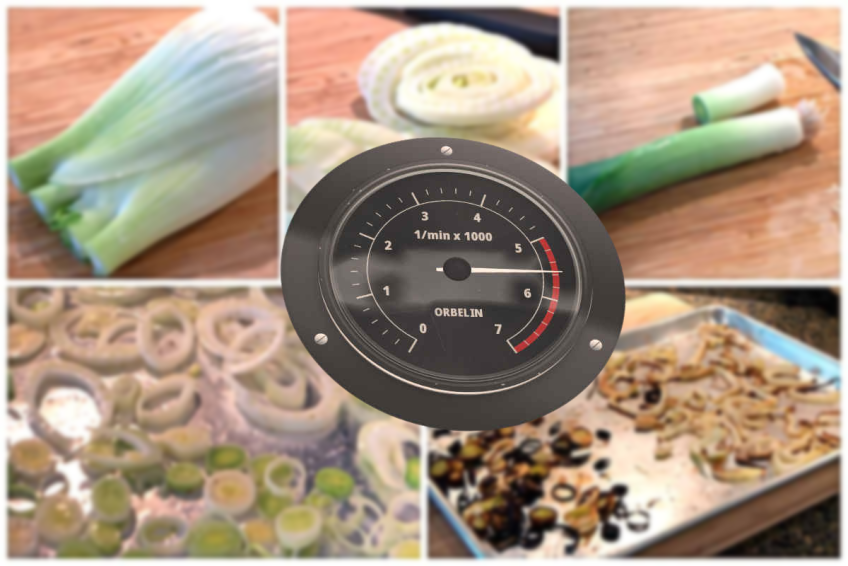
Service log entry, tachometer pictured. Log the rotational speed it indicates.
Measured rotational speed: 5600 rpm
